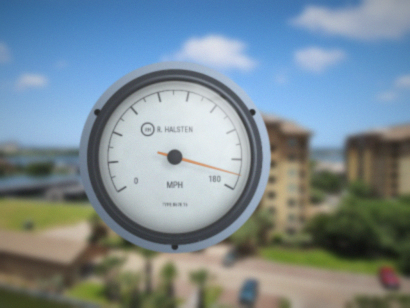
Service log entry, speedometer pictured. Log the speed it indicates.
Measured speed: 170 mph
